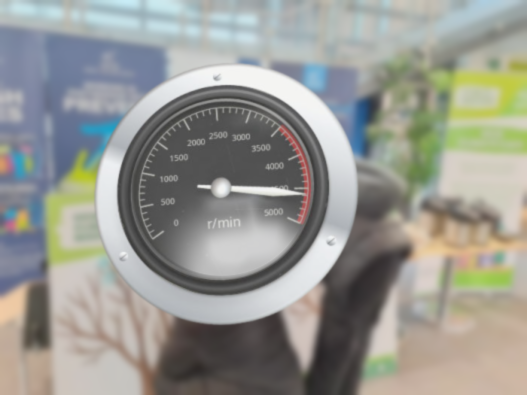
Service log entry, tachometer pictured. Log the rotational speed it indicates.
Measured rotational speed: 4600 rpm
